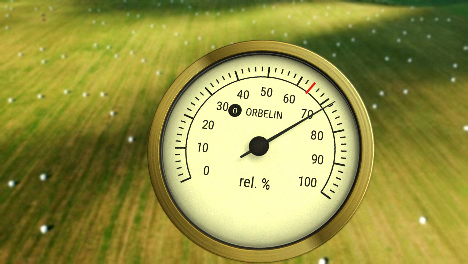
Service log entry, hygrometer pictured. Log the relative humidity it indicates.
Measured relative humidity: 72 %
